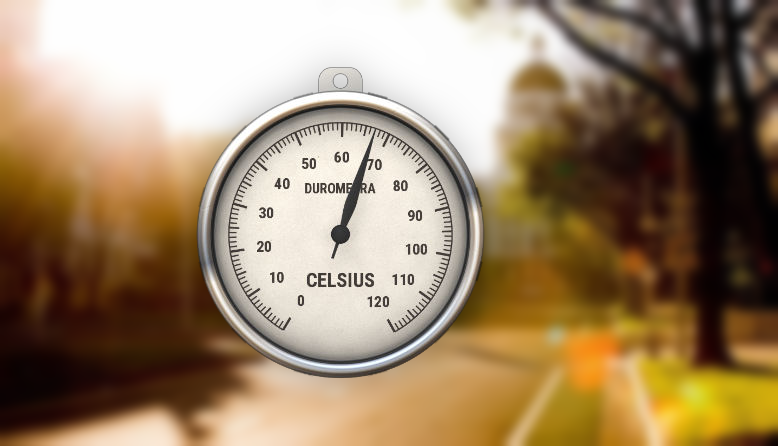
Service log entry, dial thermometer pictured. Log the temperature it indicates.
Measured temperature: 67 °C
